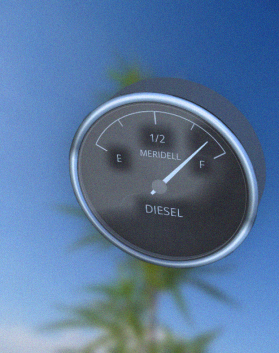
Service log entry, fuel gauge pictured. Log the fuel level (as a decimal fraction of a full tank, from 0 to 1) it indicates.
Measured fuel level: 0.875
